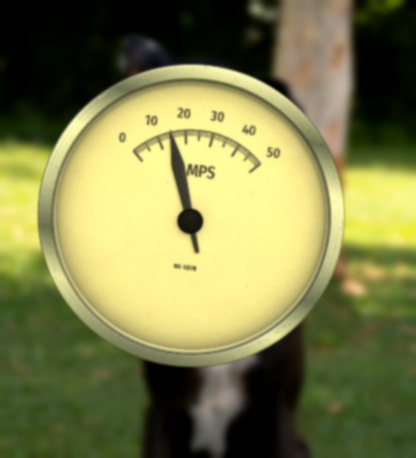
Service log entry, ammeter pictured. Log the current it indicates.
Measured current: 15 A
